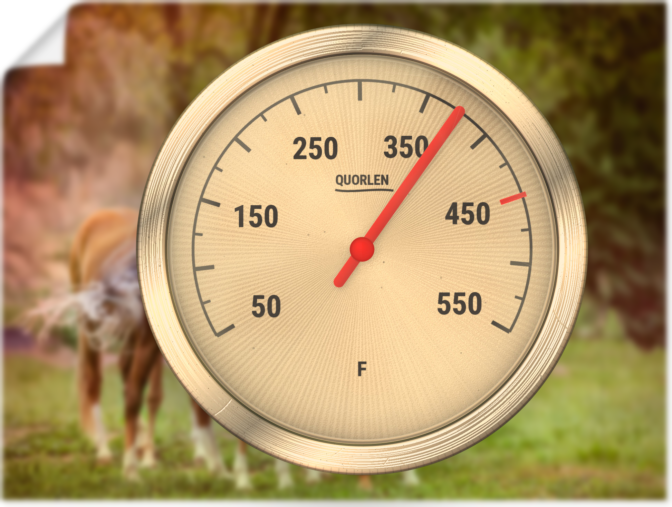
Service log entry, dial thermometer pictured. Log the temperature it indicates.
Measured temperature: 375 °F
